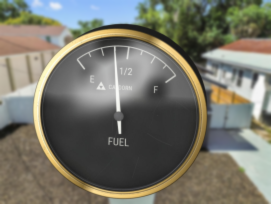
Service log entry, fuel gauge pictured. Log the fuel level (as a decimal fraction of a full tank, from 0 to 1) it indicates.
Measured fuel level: 0.375
